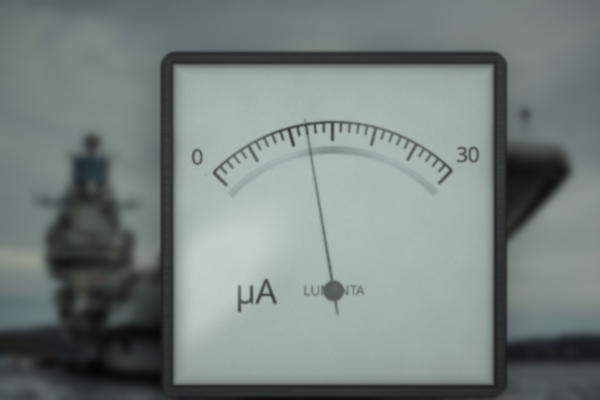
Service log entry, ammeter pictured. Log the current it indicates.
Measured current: 12 µA
